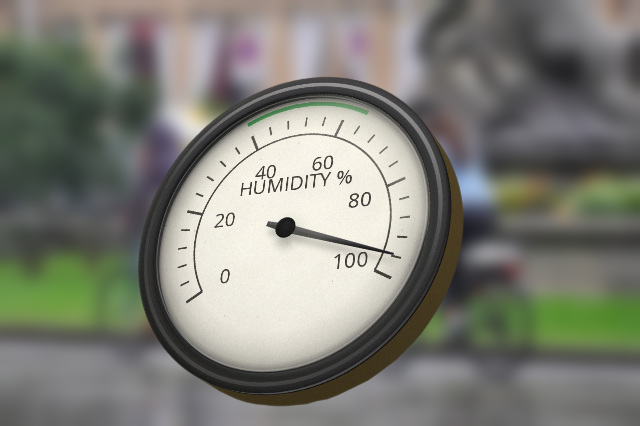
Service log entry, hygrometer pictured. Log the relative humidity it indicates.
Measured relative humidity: 96 %
